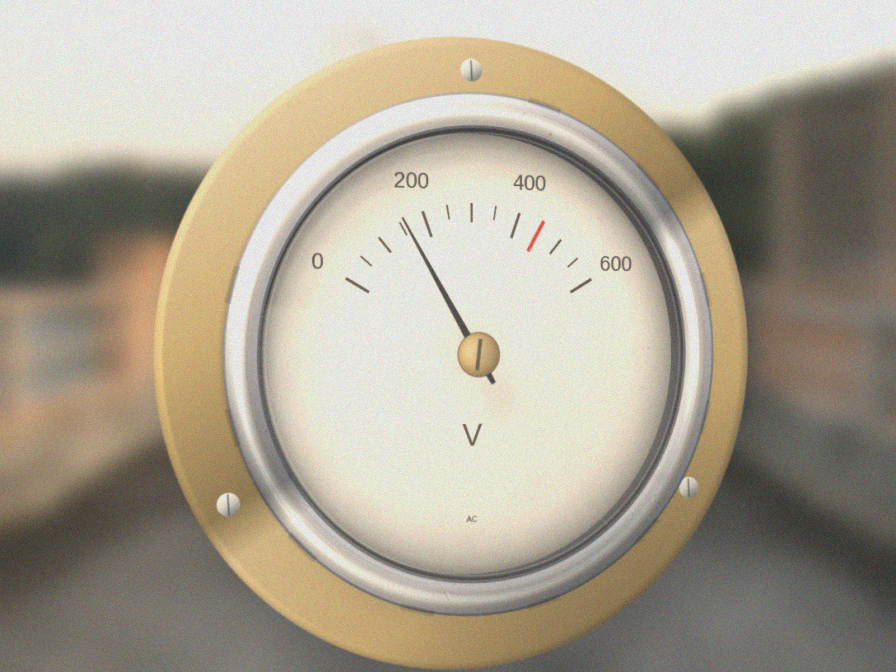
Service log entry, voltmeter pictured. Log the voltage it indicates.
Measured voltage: 150 V
